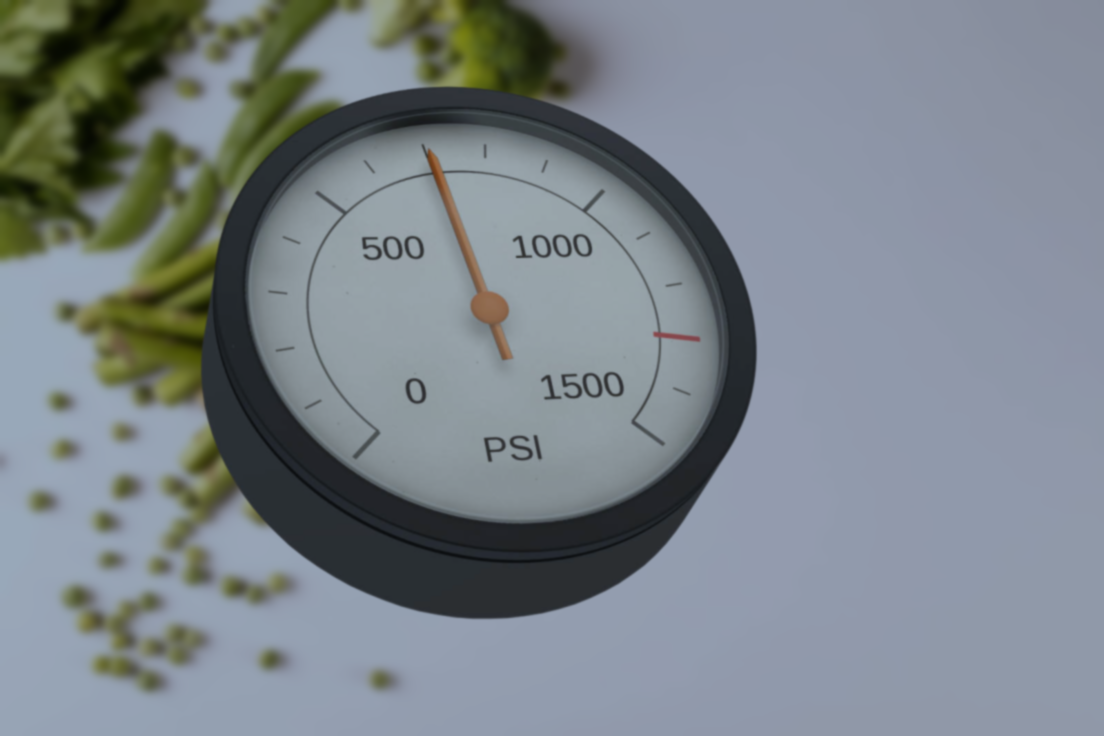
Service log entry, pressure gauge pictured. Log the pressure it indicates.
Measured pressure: 700 psi
